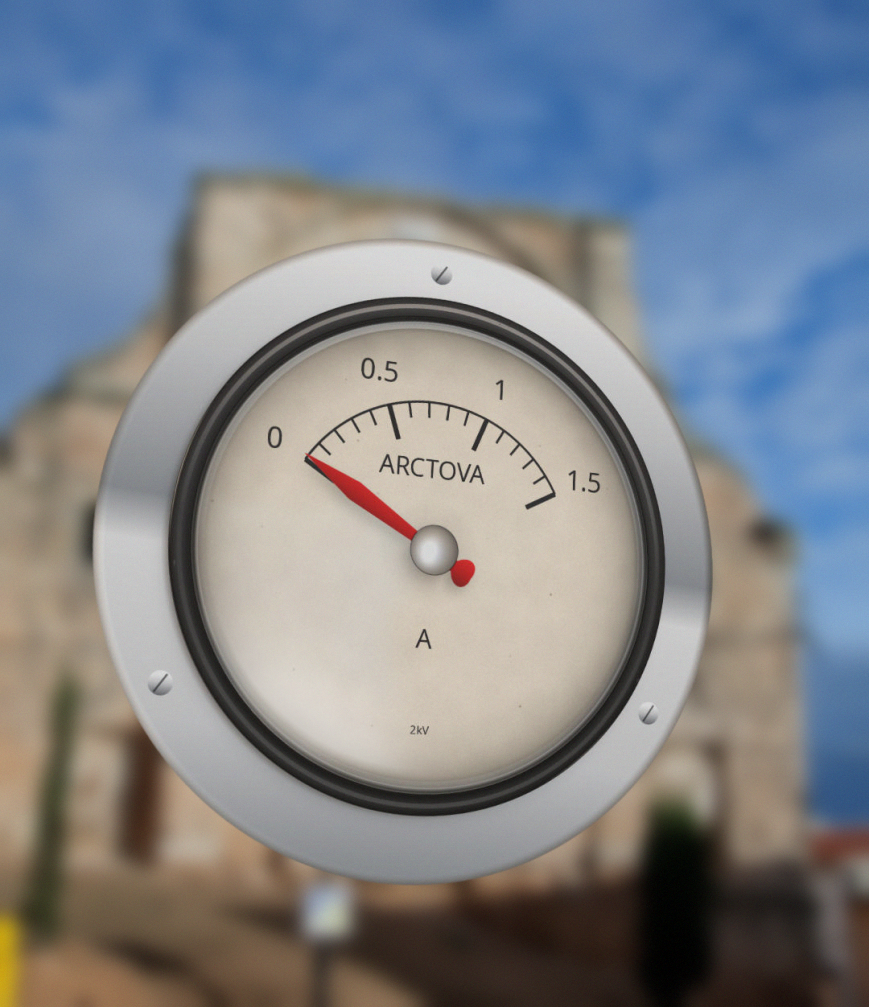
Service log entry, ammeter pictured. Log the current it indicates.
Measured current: 0 A
